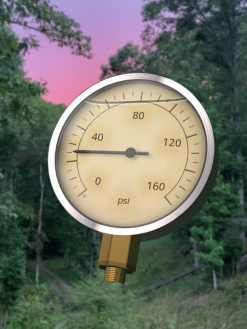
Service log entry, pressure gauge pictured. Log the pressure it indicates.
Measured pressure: 25 psi
